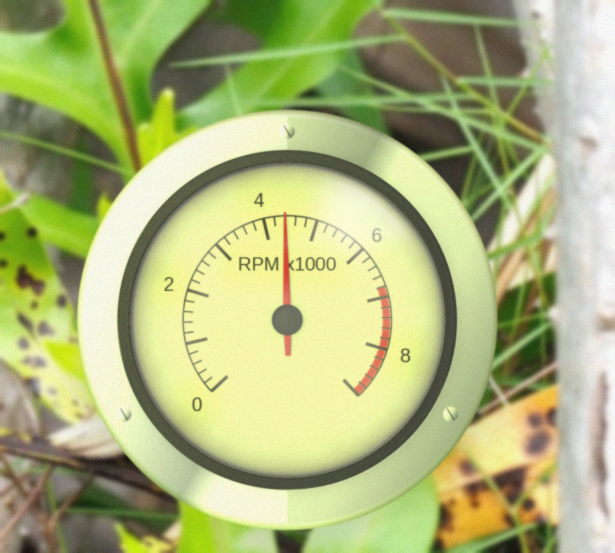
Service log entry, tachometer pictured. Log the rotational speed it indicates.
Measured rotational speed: 4400 rpm
